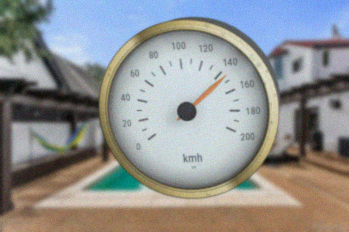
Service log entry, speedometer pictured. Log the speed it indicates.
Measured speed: 145 km/h
